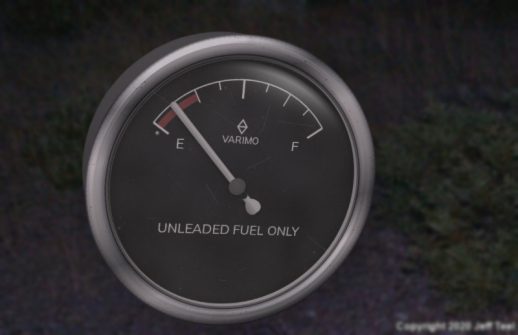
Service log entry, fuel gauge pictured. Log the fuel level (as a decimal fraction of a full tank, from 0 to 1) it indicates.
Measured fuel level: 0.125
